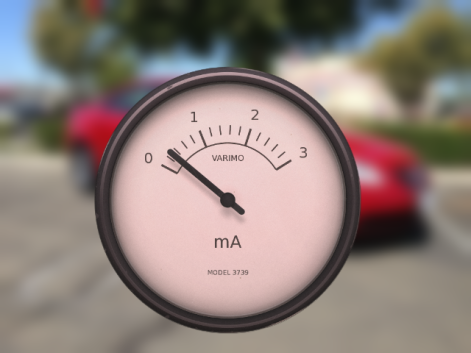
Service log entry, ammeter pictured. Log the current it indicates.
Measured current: 0.3 mA
